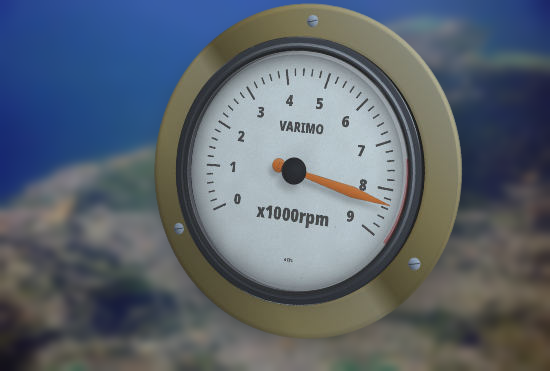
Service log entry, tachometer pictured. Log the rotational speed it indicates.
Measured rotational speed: 8300 rpm
